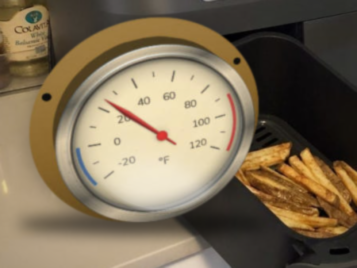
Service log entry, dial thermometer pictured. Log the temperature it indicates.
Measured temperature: 25 °F
